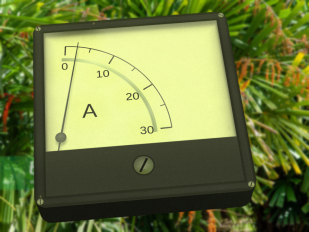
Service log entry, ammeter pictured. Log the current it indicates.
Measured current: 2.5 A
